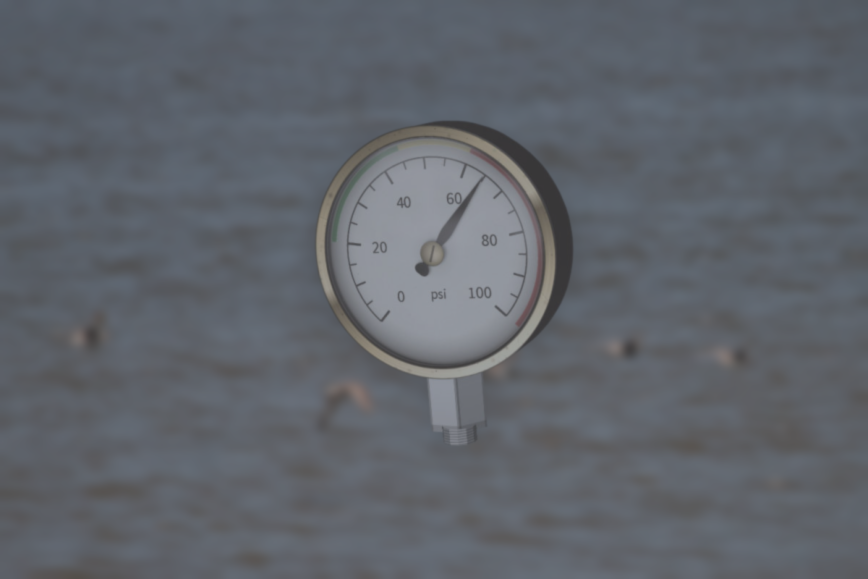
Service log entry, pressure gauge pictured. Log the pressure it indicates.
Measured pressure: 65 psi
